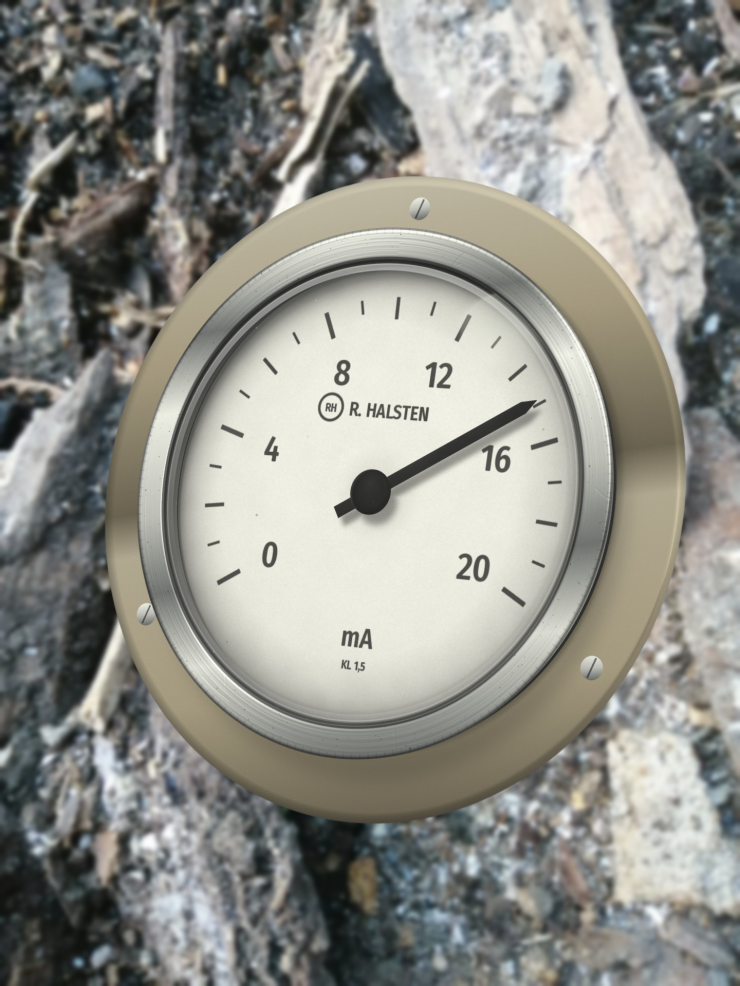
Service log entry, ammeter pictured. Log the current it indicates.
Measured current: 15 mA
